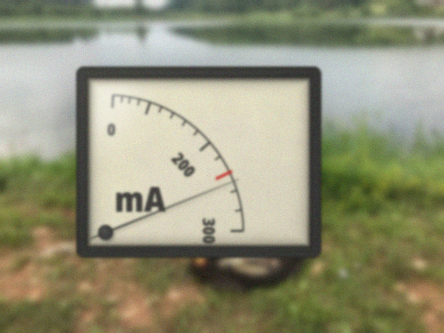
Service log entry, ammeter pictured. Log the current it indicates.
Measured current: 250 mA
